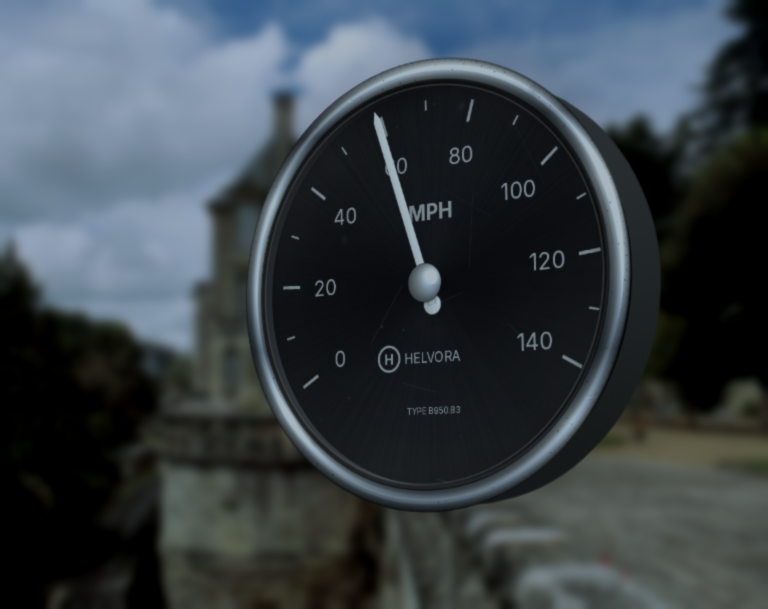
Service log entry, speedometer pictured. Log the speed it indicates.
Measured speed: 60 mph
